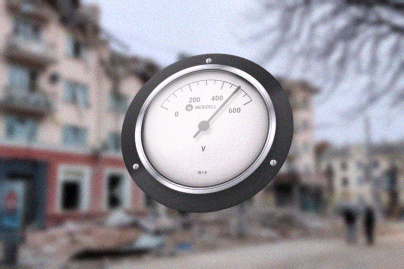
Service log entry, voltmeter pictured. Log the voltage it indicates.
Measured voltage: 500 V
